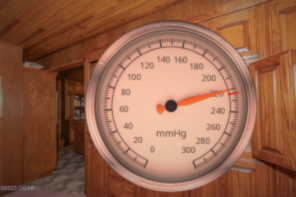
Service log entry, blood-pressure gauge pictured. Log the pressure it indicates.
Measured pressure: 220 mmHg
